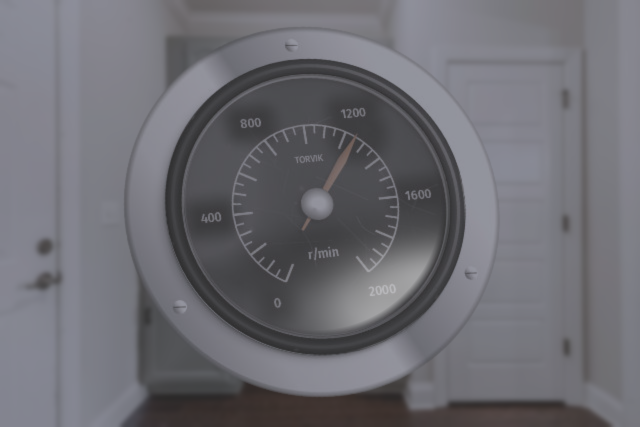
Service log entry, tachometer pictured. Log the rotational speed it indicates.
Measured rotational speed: 1250 rpm
